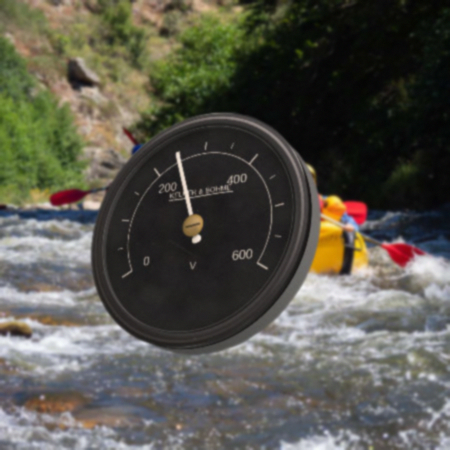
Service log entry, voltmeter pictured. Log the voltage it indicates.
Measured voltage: 250 V
